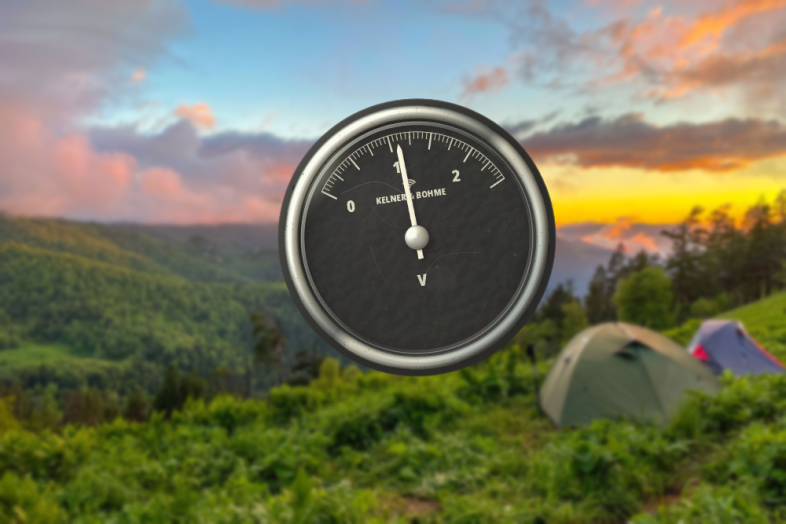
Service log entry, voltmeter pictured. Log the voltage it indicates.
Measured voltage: 1.1 V
